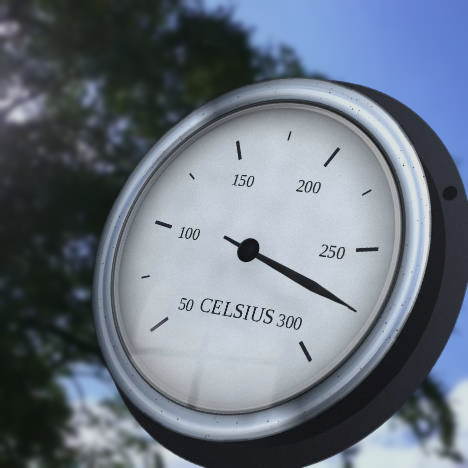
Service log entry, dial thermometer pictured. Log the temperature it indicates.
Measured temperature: 275 °C
